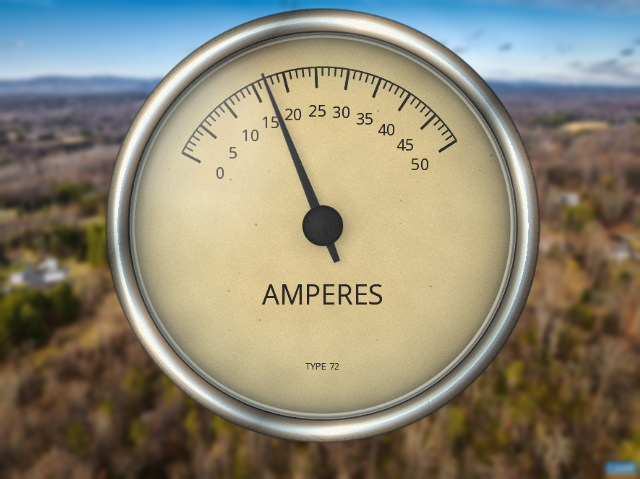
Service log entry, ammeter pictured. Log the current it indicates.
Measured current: 17 A
